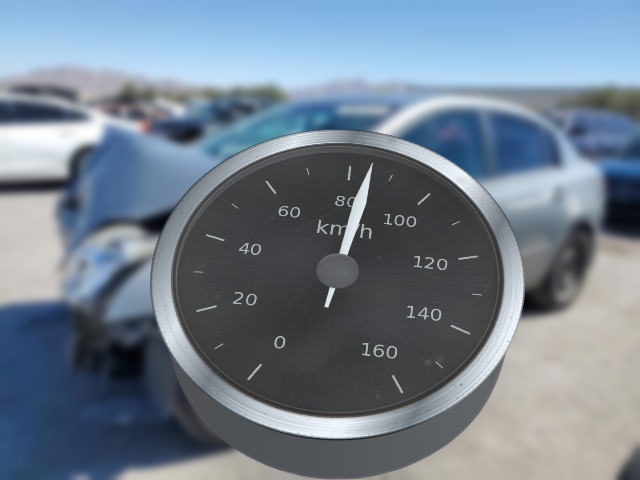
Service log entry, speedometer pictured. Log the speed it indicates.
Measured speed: 85 km/h
